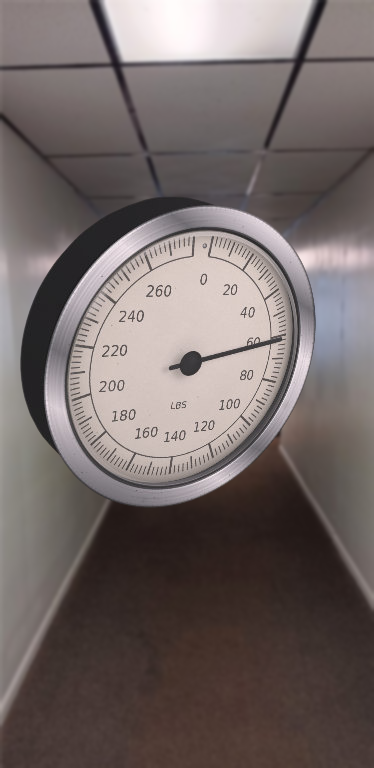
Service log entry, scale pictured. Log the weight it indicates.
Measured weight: 60 lb
